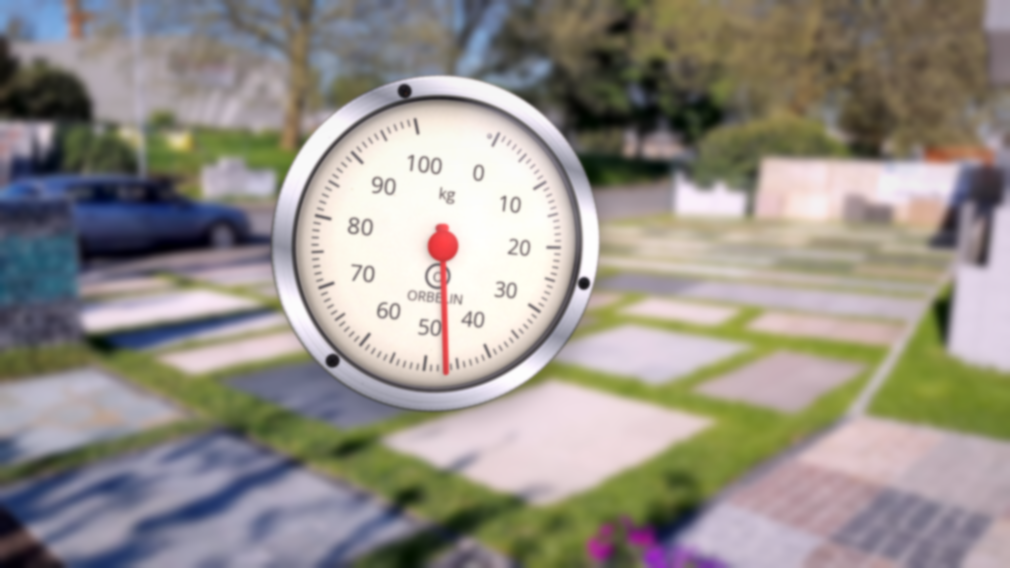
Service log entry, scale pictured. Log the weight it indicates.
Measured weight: 47 kg
